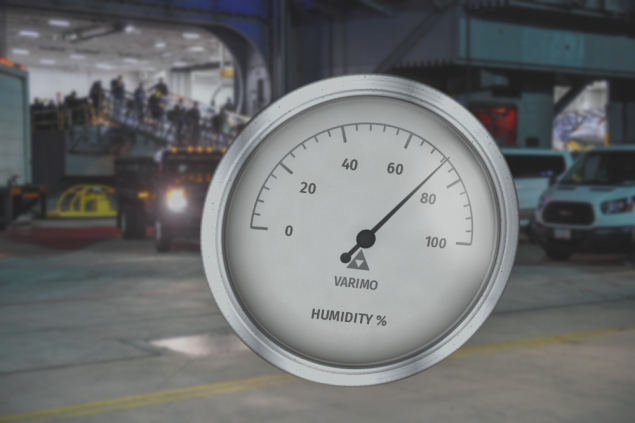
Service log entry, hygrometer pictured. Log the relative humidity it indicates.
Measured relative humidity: 72 %
